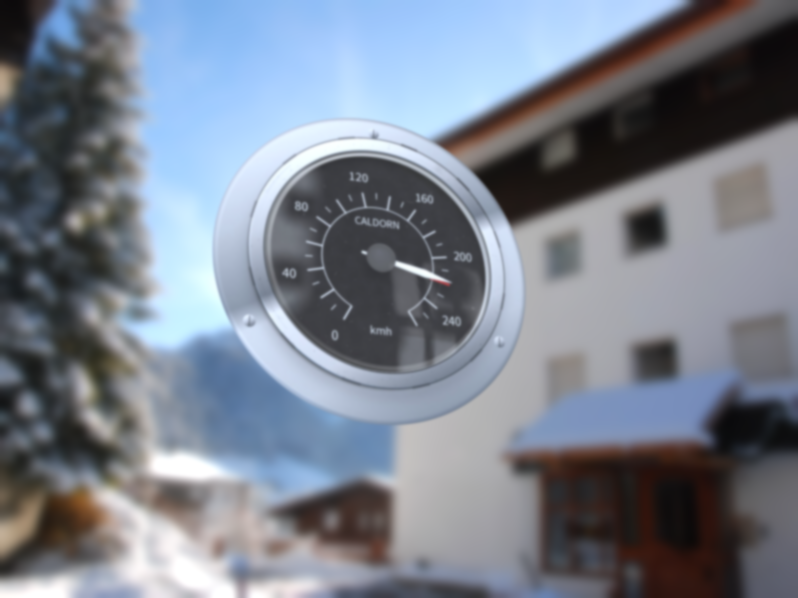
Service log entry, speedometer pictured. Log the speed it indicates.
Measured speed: 220 km/h
